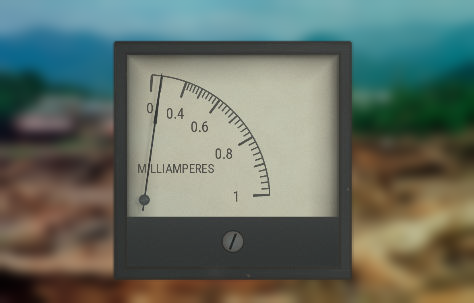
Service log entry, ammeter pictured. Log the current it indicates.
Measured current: 0.2 mA
